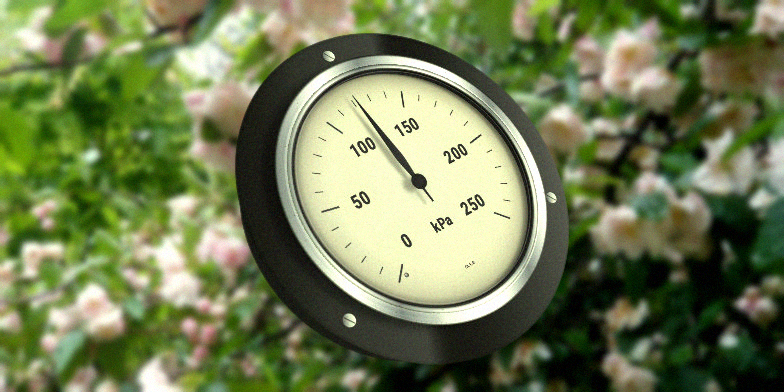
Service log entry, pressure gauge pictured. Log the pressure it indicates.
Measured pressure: 120 kPa
